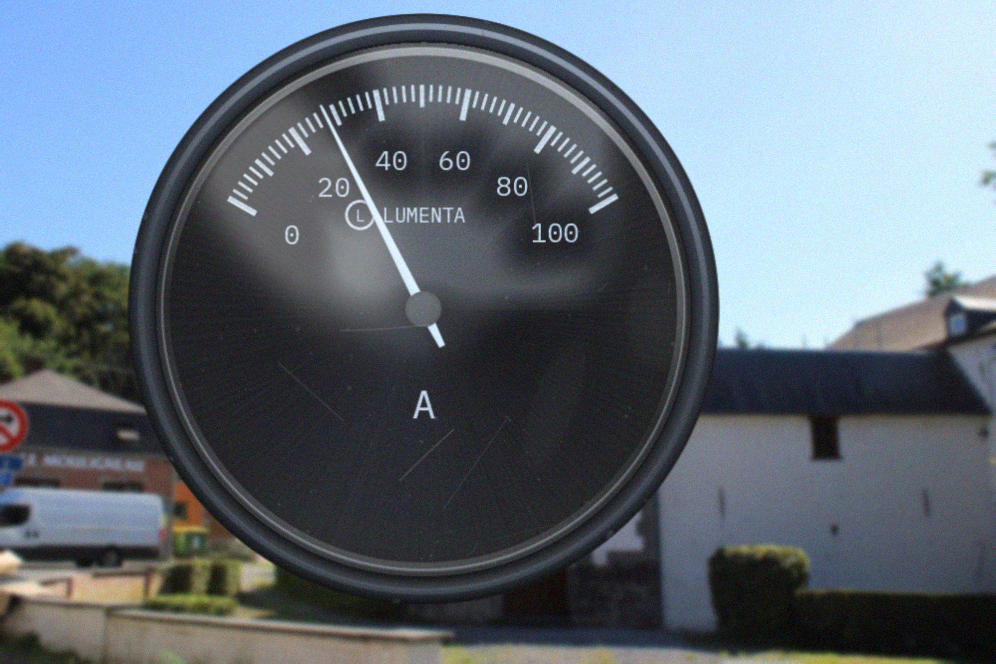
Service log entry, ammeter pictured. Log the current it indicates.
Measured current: 28 A
